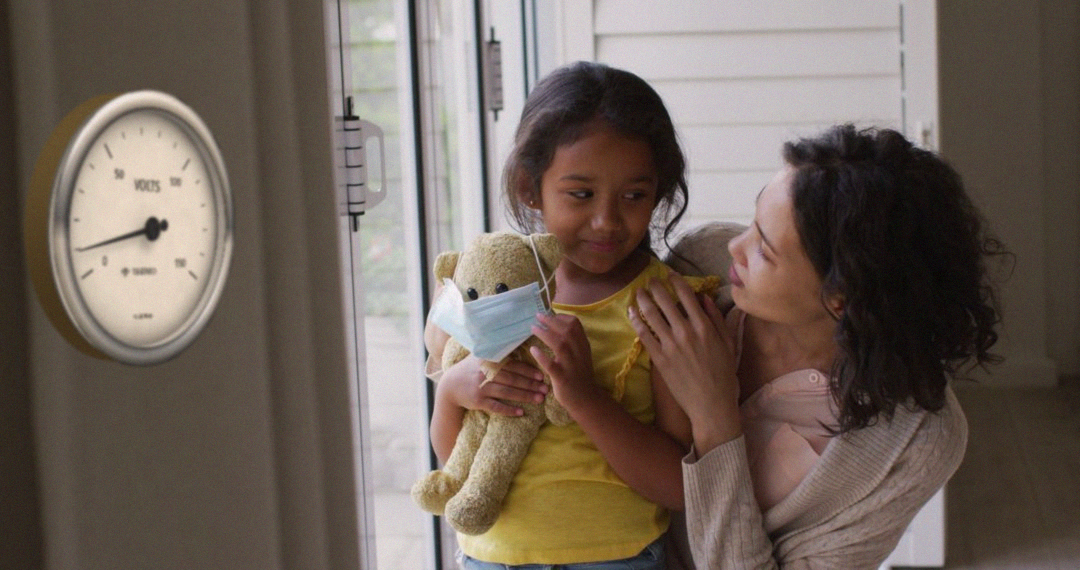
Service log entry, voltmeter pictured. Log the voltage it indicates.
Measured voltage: 10 V
